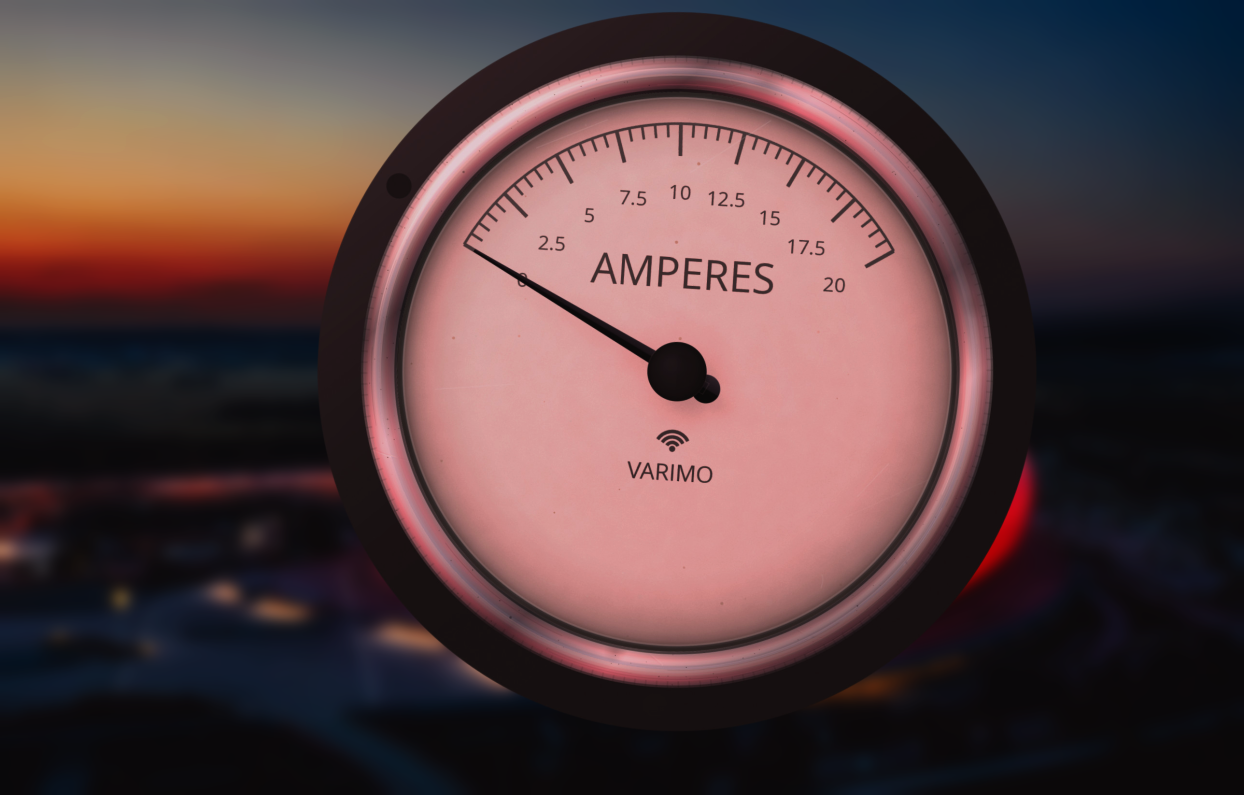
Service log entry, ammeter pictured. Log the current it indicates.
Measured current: 0 A
